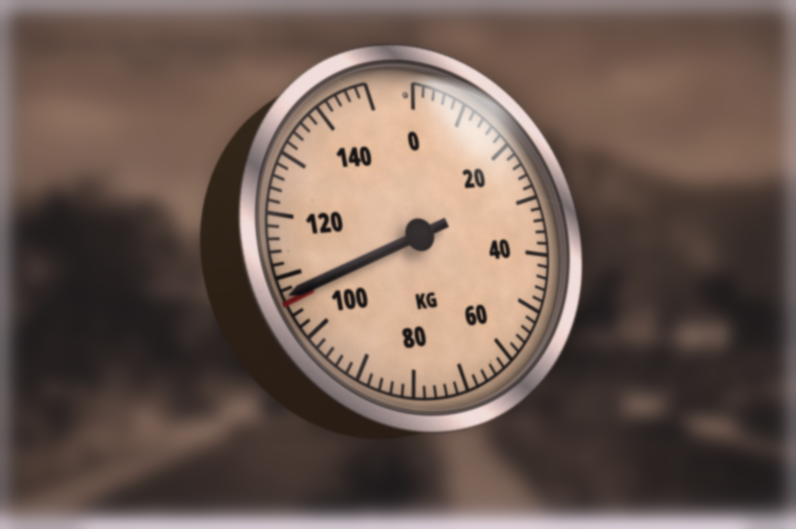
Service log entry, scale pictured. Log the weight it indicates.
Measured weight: 107 kg
